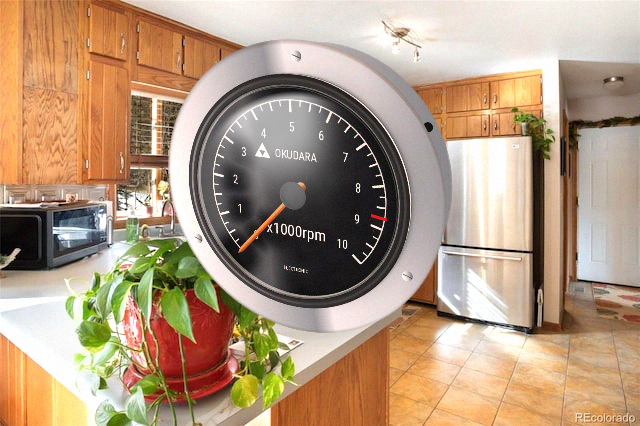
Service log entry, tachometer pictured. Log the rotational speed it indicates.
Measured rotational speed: 0 rpm
